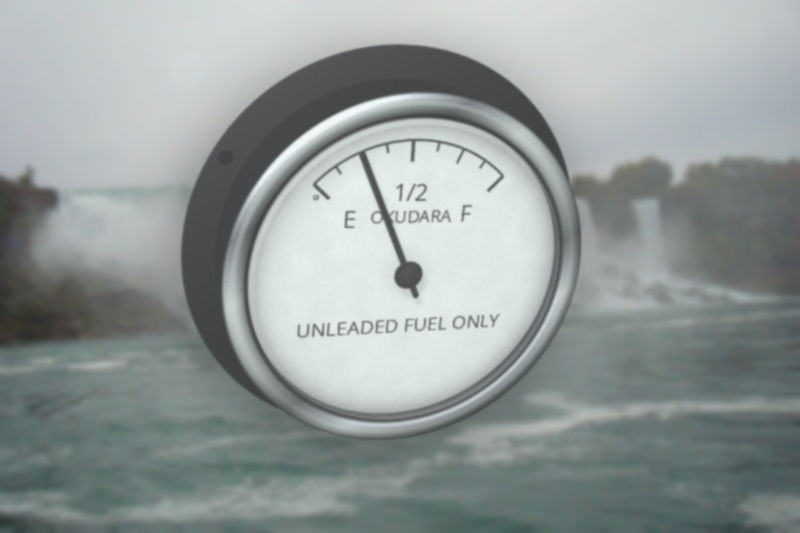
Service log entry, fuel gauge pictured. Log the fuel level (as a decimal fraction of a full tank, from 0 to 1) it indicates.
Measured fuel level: 0.25
